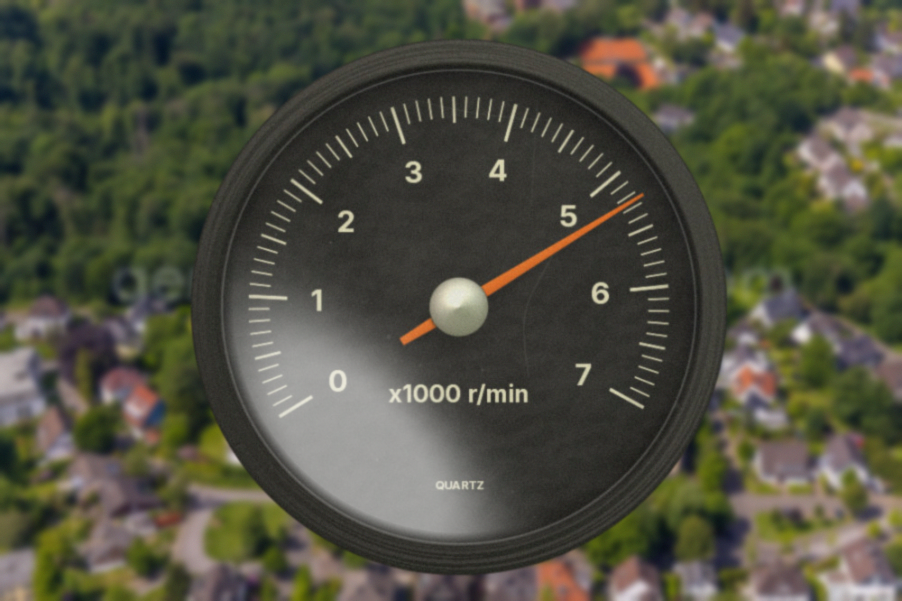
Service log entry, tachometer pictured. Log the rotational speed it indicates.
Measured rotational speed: 5250 rpm
